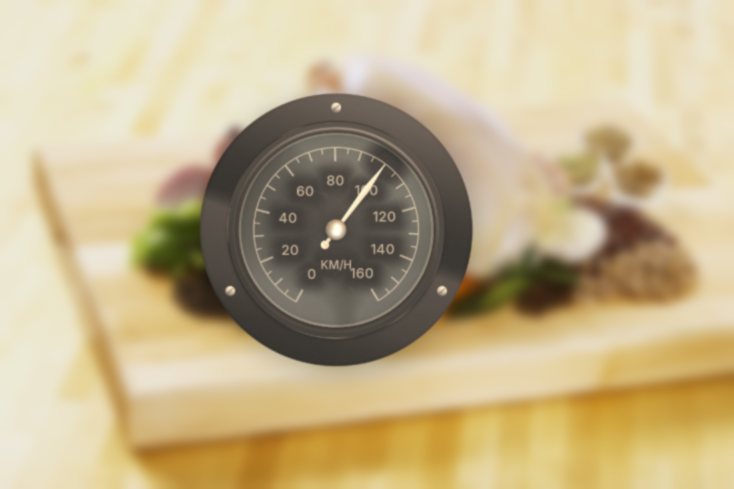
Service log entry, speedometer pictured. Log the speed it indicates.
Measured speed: 100 km/h
